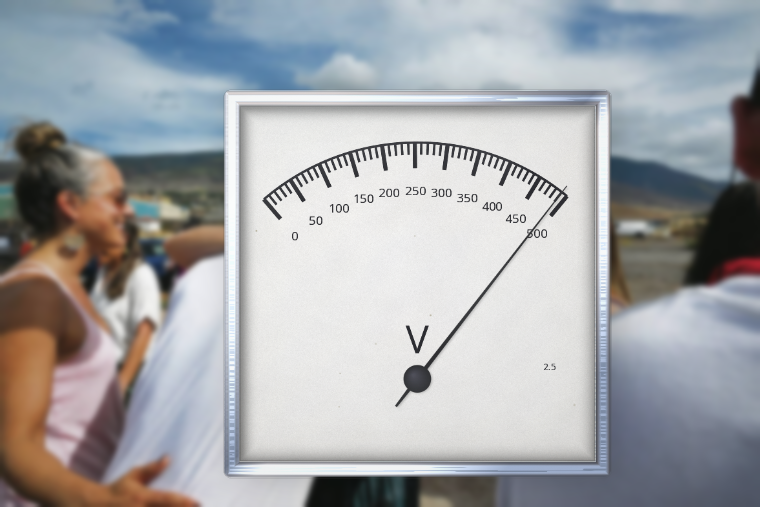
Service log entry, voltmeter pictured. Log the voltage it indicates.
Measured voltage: 490 V
